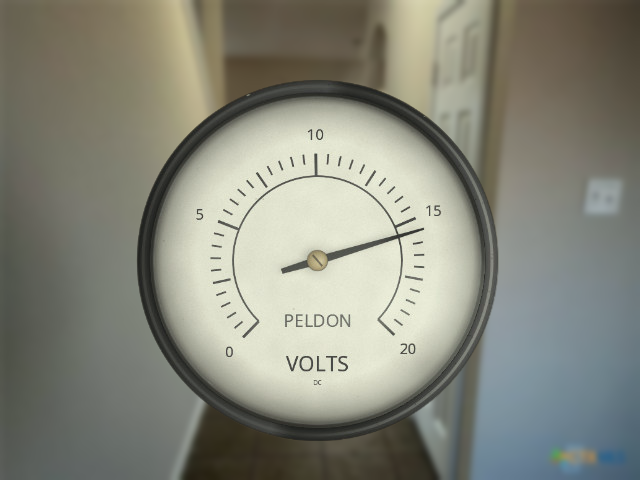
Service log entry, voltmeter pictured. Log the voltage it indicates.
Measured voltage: 15.5 V
